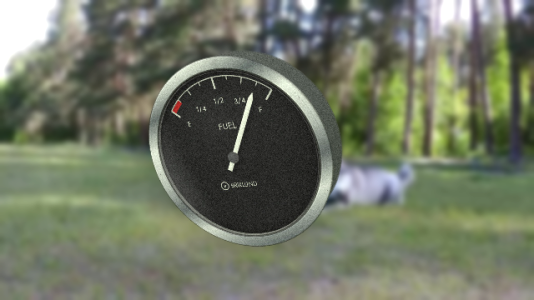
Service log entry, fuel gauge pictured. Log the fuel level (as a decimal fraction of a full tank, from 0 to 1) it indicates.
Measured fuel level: 0.875
